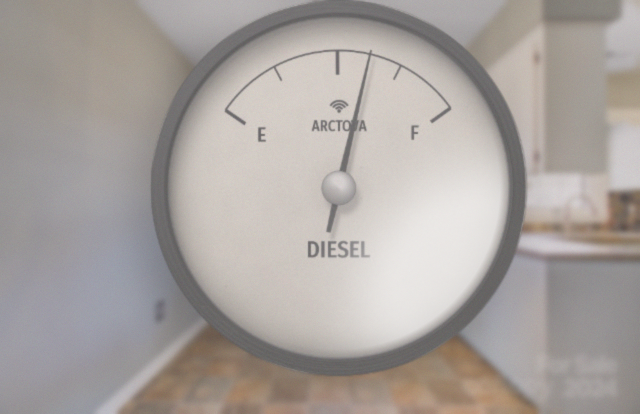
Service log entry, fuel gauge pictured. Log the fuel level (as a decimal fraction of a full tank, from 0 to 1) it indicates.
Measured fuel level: 0.625
